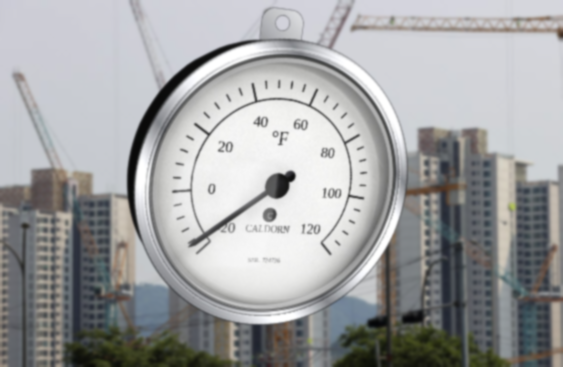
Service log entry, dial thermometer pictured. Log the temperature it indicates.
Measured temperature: -16 °F
